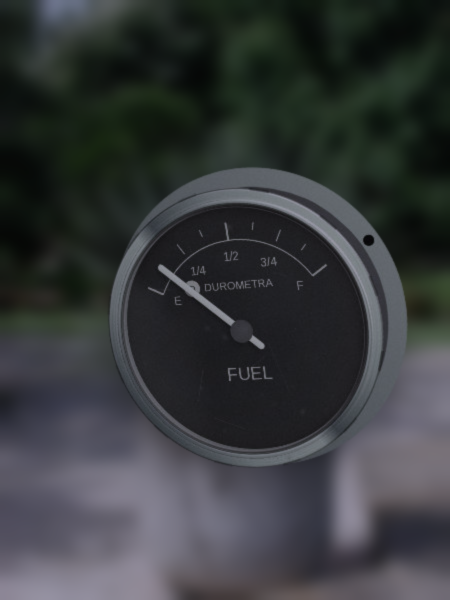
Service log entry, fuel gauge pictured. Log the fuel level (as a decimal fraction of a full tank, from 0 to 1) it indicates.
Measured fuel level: 0.125
